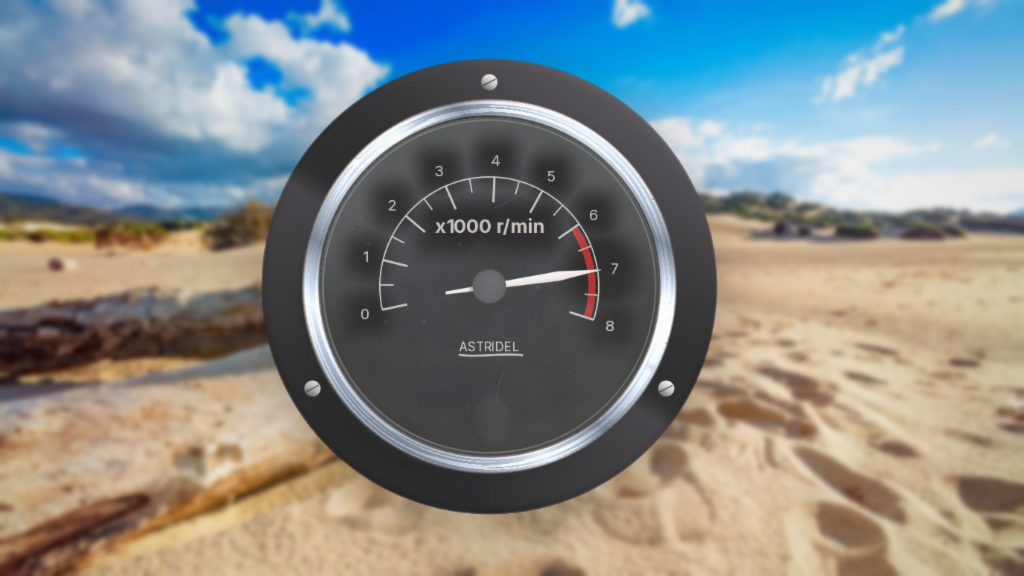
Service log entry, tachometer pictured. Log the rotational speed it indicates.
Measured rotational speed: 7000 rpm
